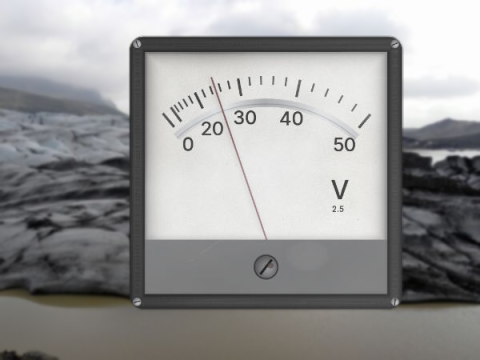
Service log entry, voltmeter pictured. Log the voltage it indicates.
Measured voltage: 25 V
